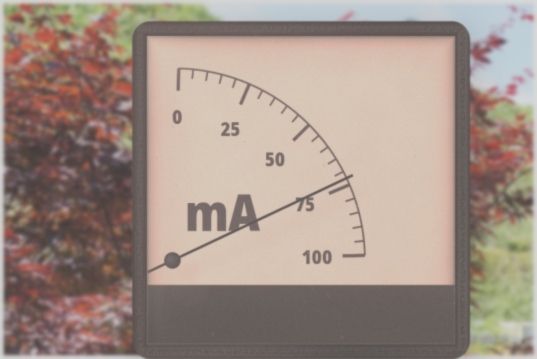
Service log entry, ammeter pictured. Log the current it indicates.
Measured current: 72.5 mA
